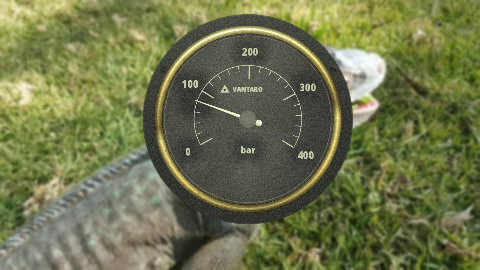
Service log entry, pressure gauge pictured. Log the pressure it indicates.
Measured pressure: 80 bar
